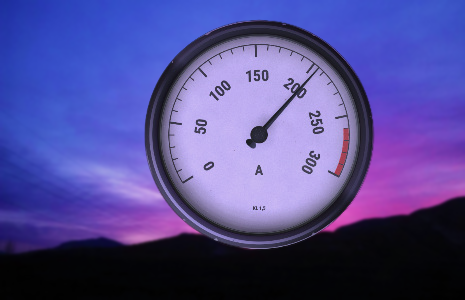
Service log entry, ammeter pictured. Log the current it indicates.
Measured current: 205 A
